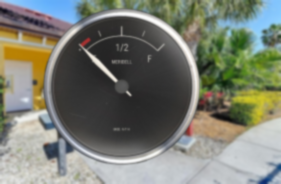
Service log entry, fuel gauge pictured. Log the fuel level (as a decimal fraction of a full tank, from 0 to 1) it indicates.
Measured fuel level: 0
